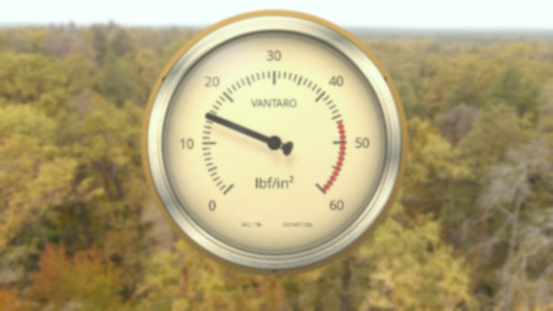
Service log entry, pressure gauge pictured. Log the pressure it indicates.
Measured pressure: 15 psi
